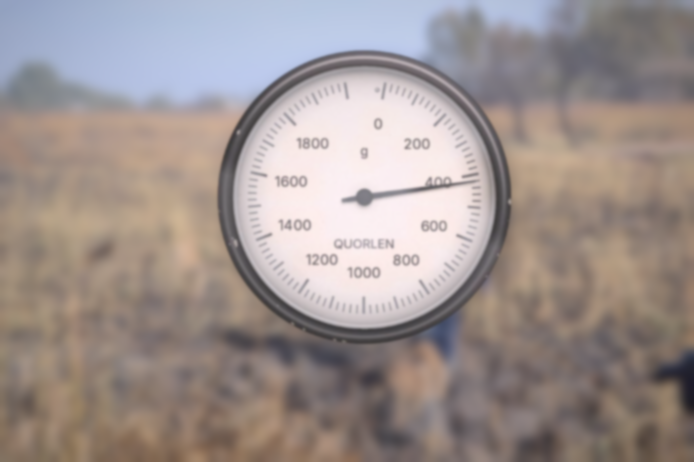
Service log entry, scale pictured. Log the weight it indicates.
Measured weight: 420 g
